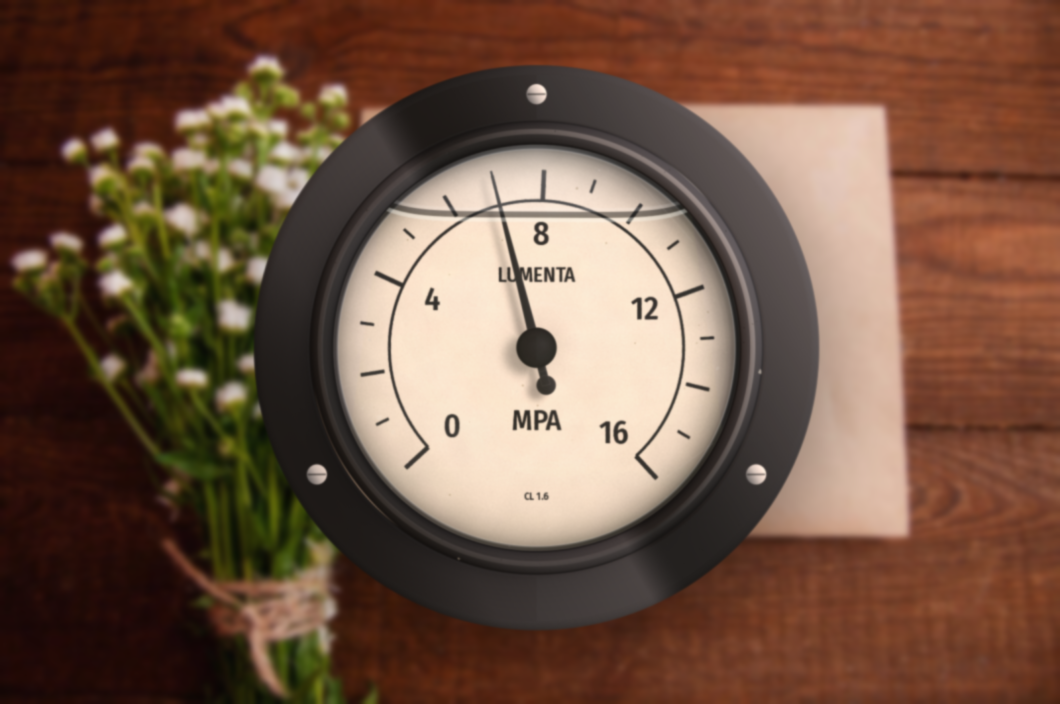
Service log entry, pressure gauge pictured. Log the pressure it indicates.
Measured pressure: 7 MPa
